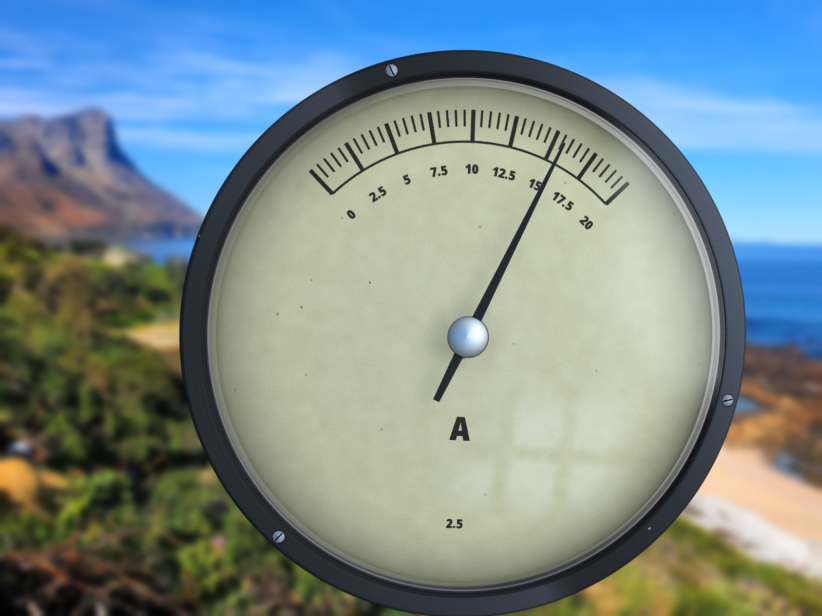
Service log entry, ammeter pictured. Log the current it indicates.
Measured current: 15.5 A
